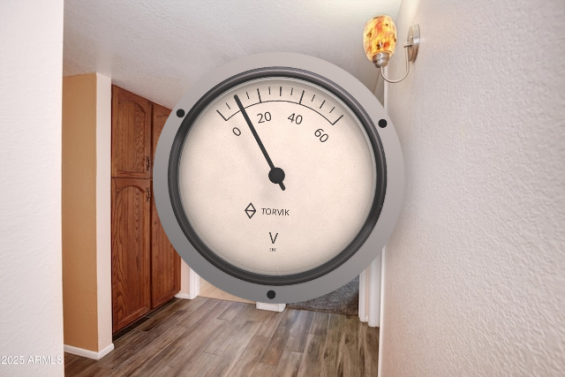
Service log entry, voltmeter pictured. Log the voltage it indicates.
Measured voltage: 10 V
